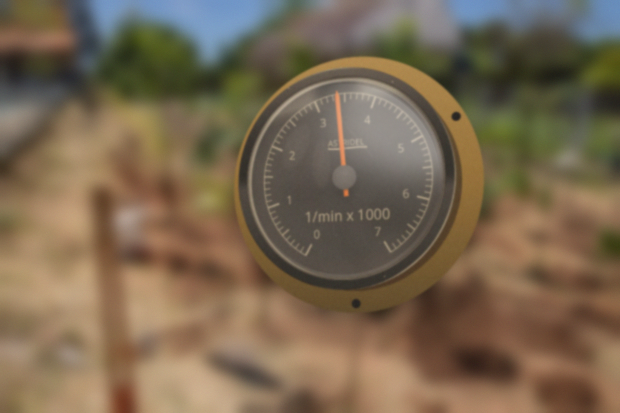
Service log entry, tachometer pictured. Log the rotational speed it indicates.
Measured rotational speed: 3400 rpm
